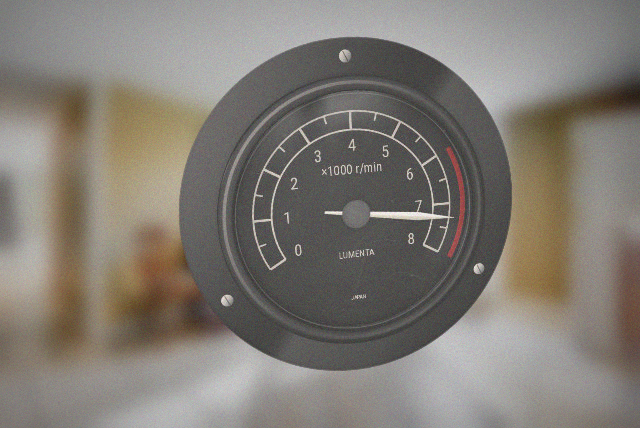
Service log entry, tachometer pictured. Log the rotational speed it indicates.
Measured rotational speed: 7250 rpm
